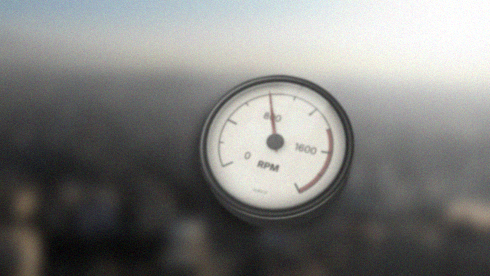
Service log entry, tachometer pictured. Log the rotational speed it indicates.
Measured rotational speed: 800 rpm
